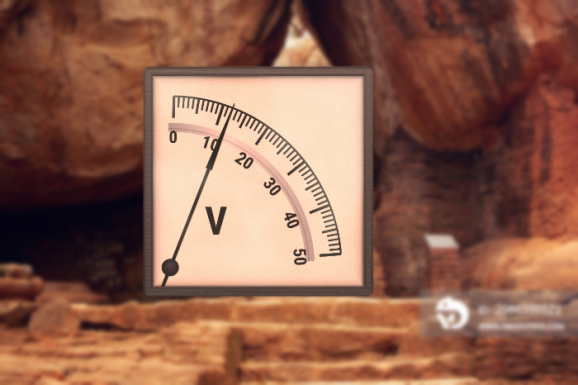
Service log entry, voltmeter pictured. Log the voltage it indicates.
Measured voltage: 12 V
